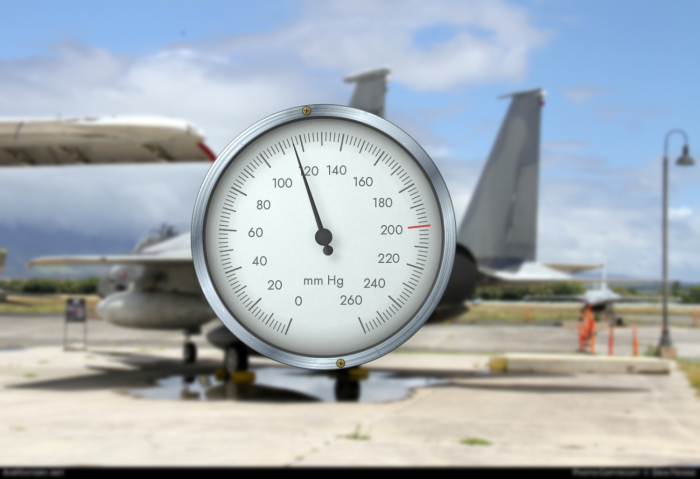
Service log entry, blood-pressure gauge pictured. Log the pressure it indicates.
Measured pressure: 116 mmHg
